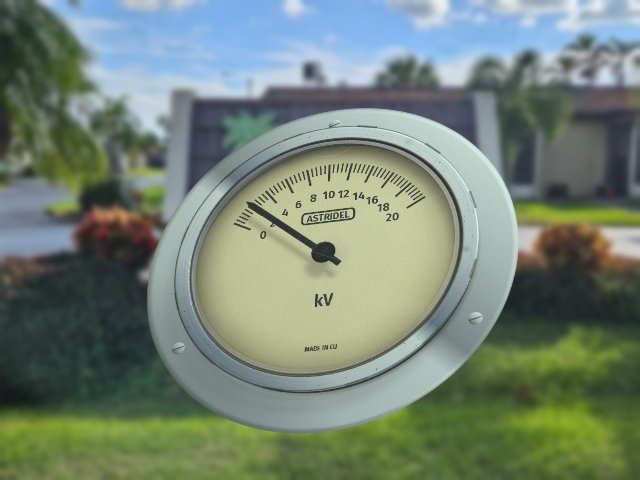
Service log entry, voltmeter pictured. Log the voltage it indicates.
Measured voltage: 2 kV
